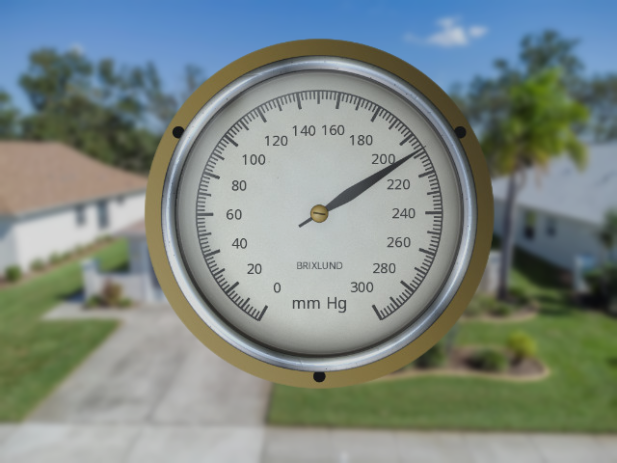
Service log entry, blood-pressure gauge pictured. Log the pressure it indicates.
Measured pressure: 208 mmHg
